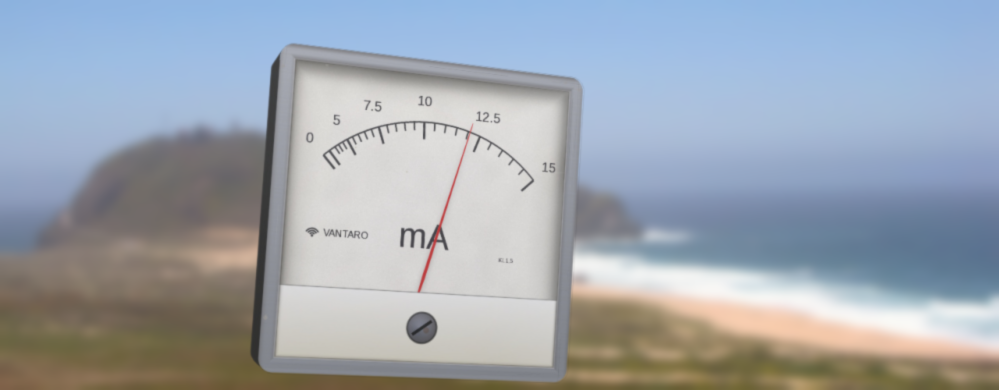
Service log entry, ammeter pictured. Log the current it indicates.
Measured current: 12 mA
